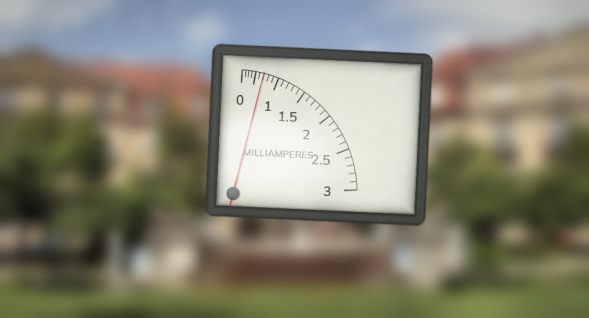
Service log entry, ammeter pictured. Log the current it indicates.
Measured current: 0.7 mA
